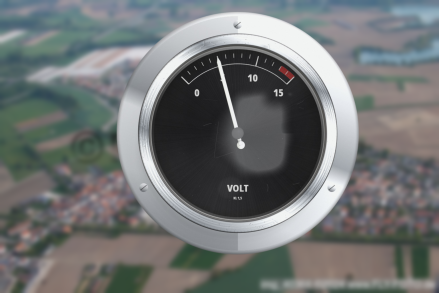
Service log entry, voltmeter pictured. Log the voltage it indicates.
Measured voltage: 5 V
